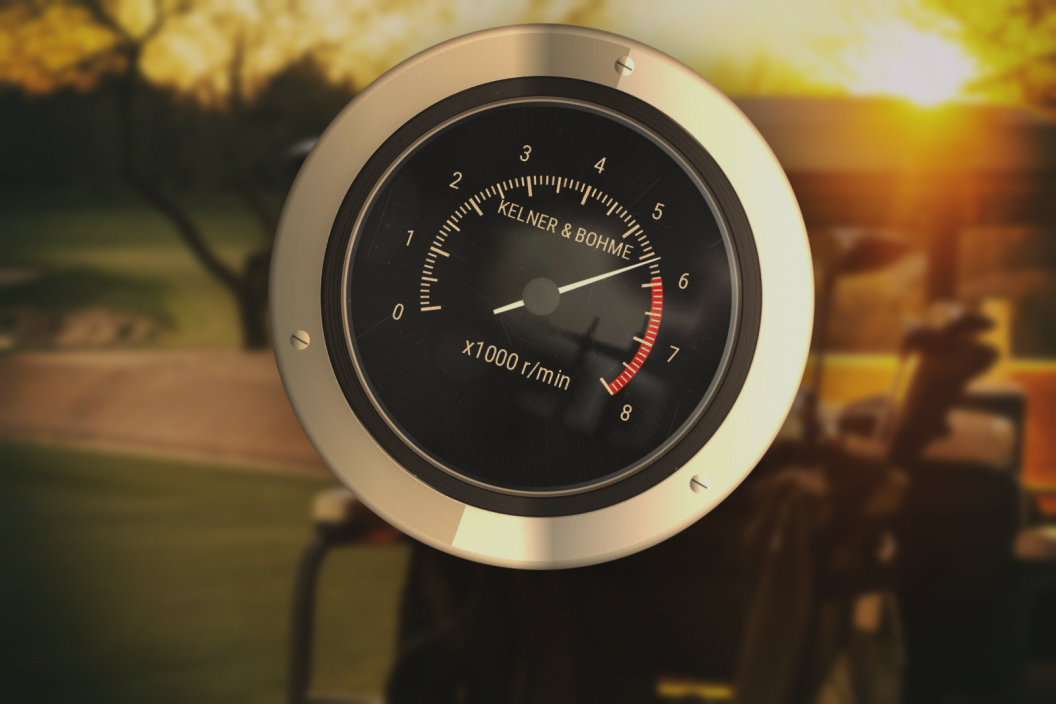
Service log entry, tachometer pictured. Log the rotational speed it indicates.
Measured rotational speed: 5600 rpm
